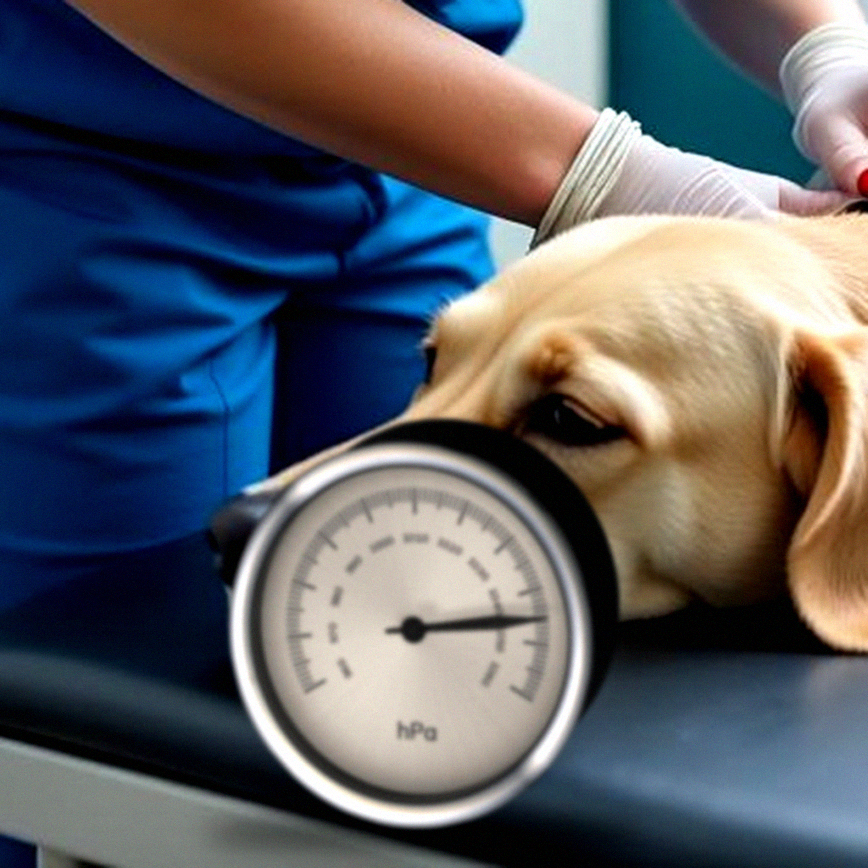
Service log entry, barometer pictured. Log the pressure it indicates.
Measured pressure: 1045 hPa
